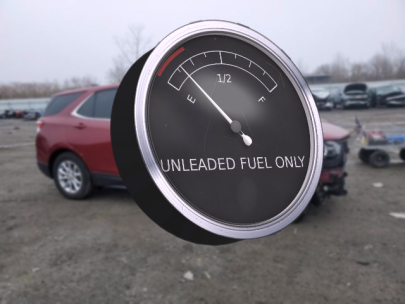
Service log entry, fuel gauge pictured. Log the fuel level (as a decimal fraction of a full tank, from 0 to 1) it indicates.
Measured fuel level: 0.125
